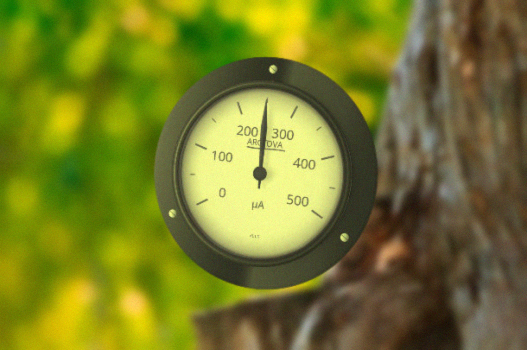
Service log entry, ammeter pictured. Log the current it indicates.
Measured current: 250 µA
